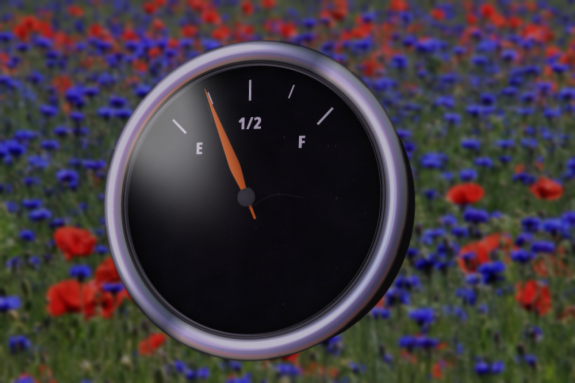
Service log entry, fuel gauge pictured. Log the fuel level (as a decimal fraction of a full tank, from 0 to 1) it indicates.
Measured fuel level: 0.25
